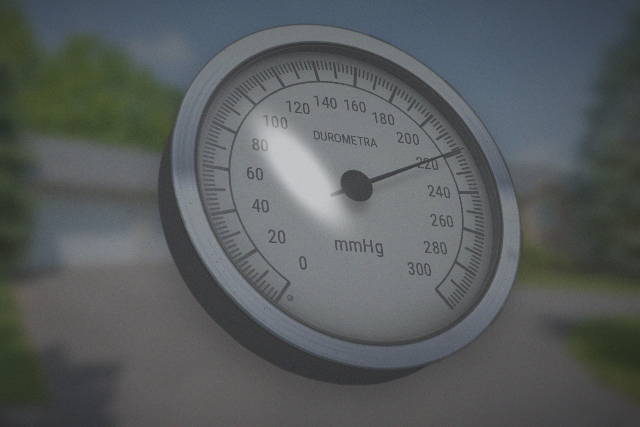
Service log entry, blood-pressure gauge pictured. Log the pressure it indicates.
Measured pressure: 220 mmHg
